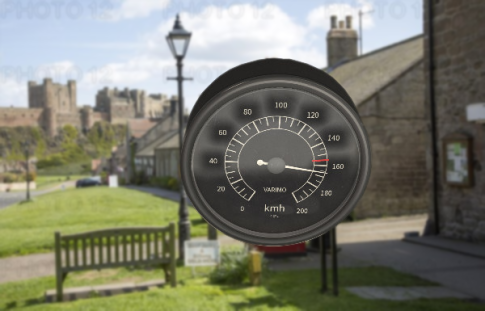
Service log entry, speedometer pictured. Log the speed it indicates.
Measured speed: 165 km/h
